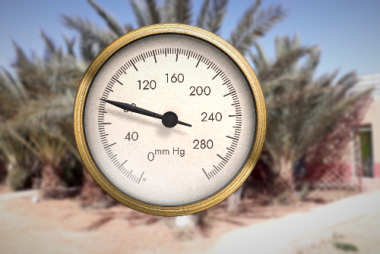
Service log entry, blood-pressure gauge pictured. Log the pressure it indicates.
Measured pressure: 80 mmHg
